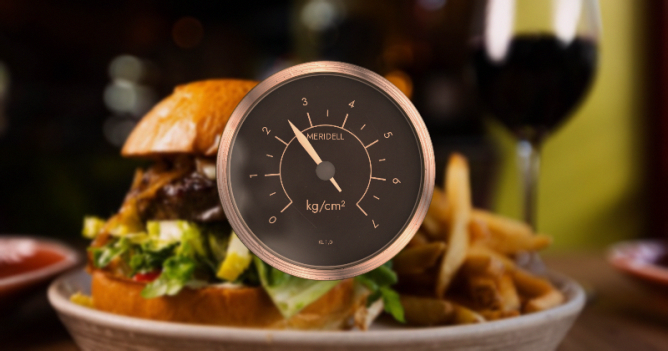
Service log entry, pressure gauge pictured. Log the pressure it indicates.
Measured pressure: 2.5 kg/cm²
